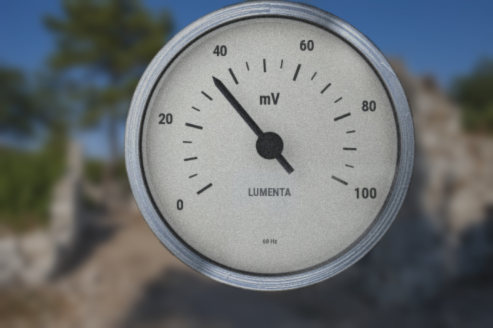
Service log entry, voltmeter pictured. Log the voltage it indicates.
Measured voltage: 35 mV
